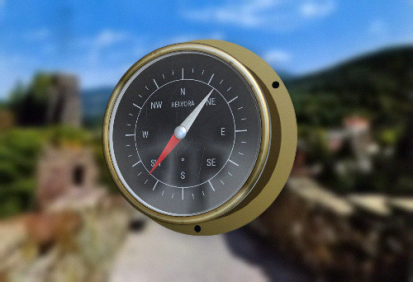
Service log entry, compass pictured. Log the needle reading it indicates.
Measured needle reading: 220 °
